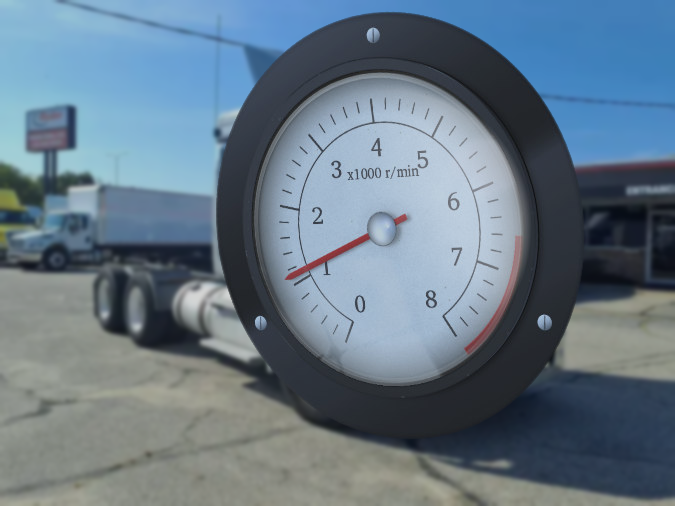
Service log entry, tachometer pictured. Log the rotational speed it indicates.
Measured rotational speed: 1100 rpm
